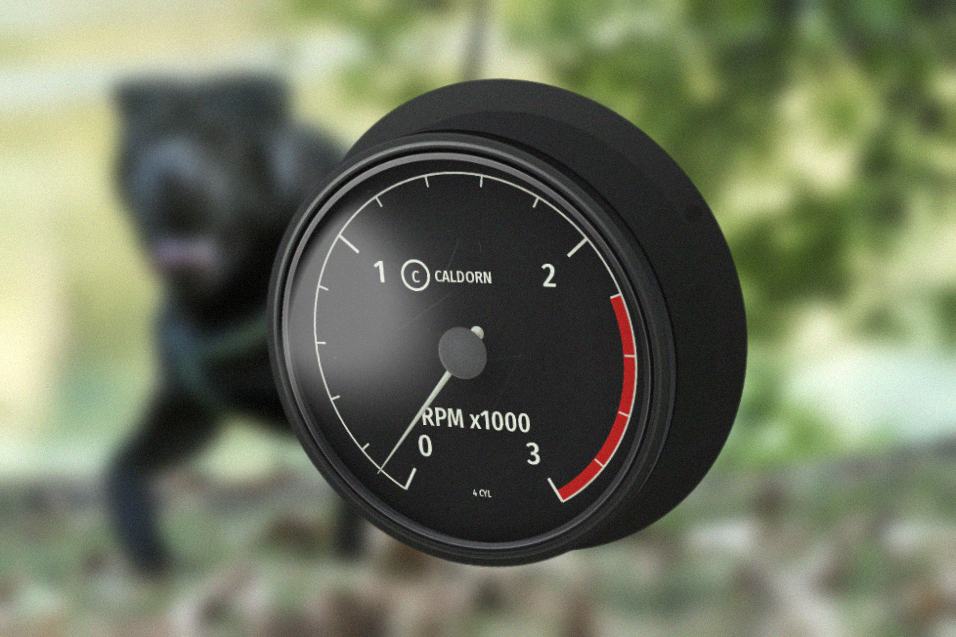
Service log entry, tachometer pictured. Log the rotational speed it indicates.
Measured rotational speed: 100 rpm
